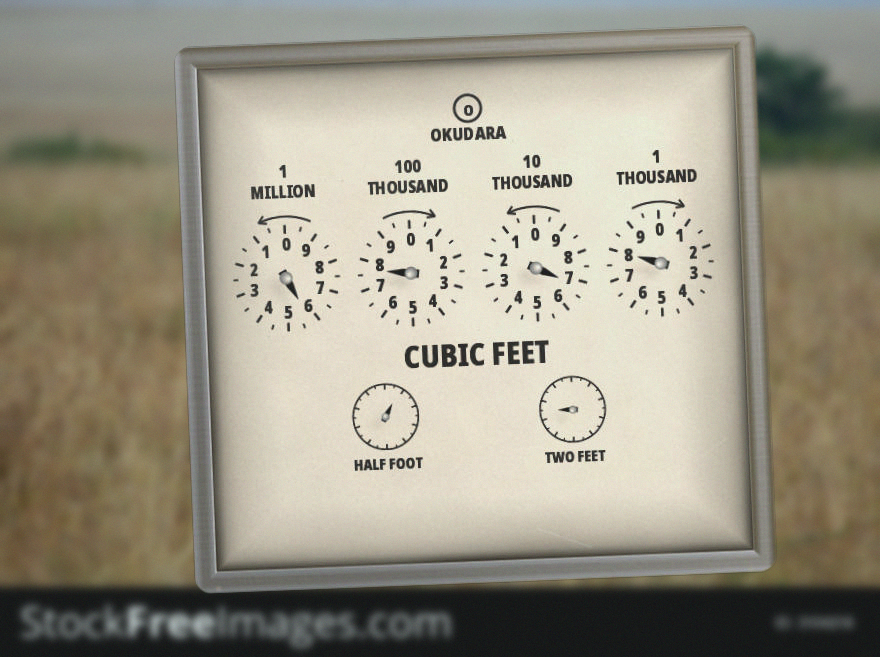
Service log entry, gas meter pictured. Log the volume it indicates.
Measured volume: 576800 ft³
